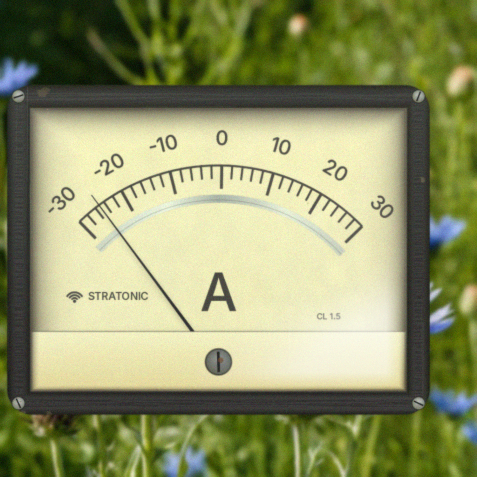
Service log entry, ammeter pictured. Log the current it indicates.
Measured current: -25 A
